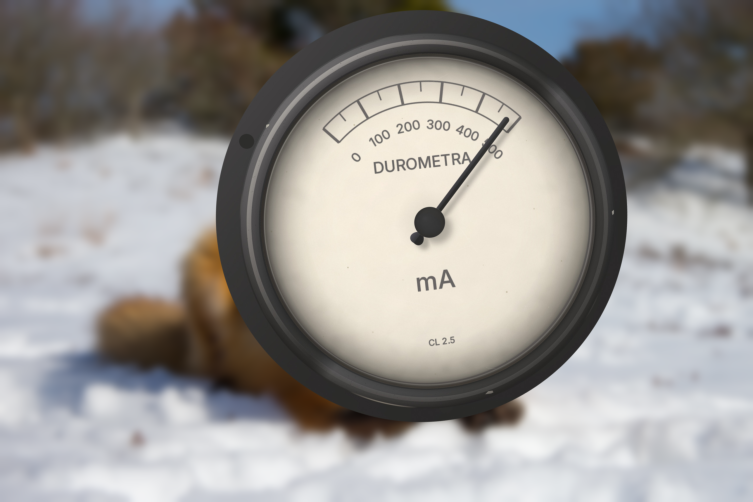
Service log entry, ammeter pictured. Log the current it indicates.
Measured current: 475 mA
